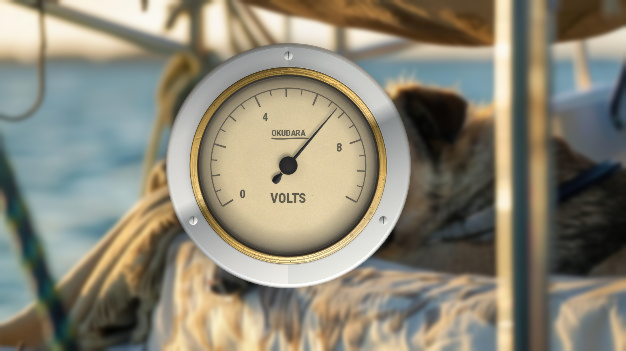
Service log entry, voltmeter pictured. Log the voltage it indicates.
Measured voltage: 6.75 V
